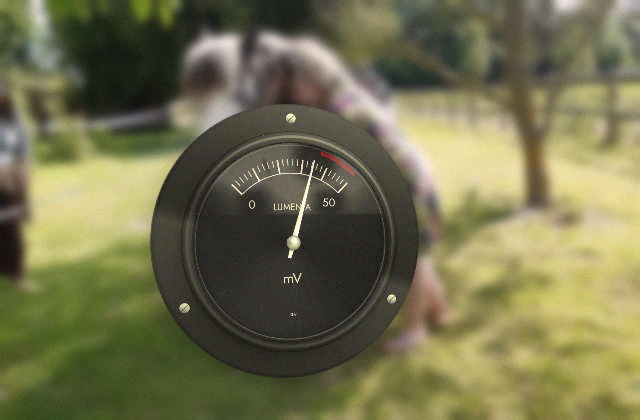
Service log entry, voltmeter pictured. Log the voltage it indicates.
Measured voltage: 34 mV
